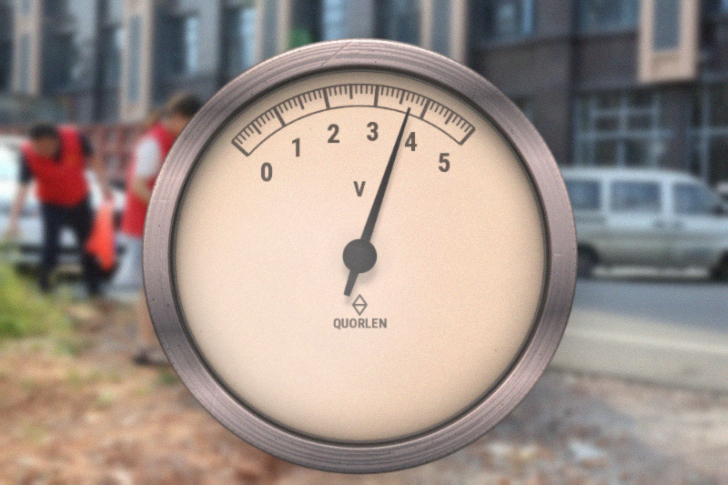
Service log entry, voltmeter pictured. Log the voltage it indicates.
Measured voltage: 3.7 V
